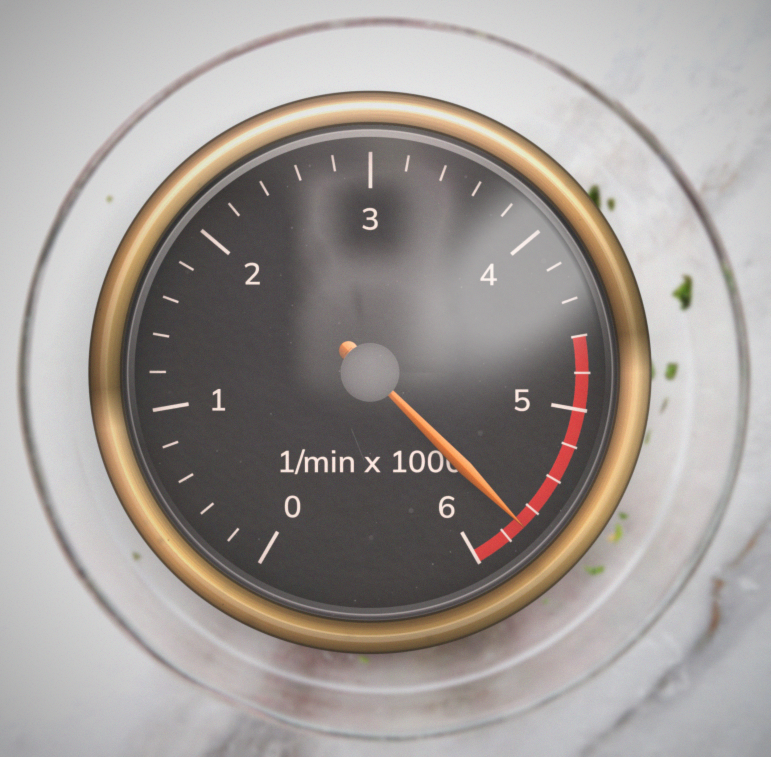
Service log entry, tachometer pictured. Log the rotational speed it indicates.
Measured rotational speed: 5700 rpm
